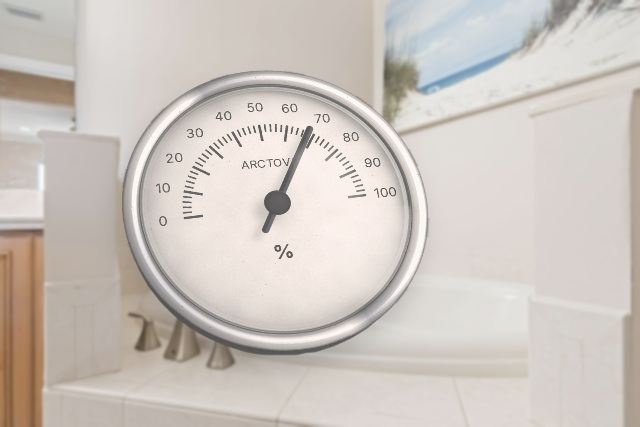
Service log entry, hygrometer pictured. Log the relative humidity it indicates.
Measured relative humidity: 68 %
